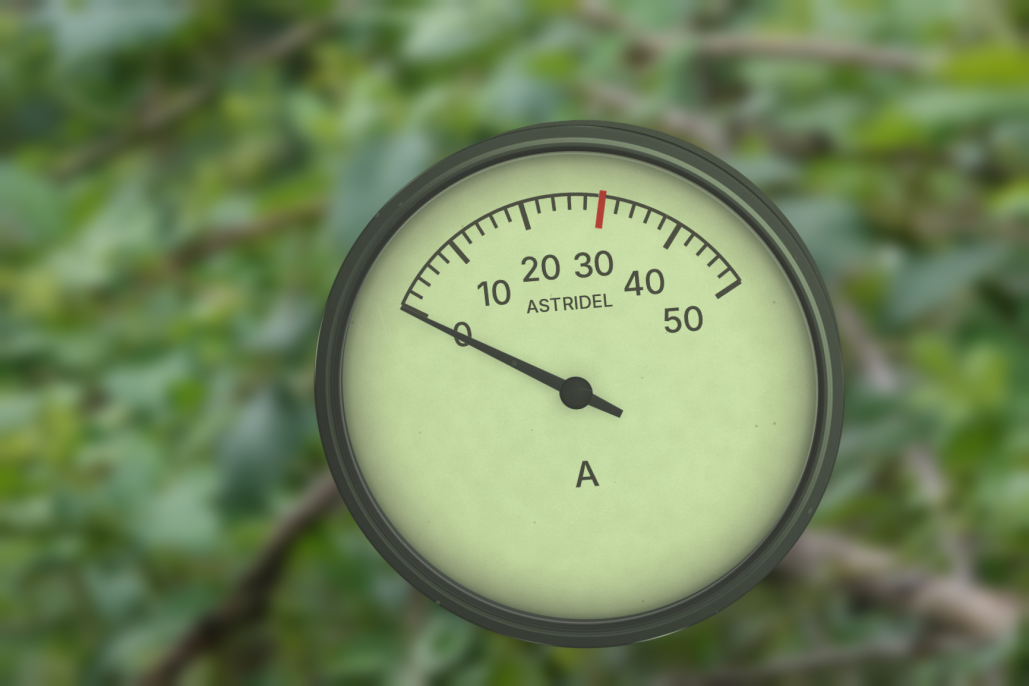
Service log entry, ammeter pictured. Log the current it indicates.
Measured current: 0 A
